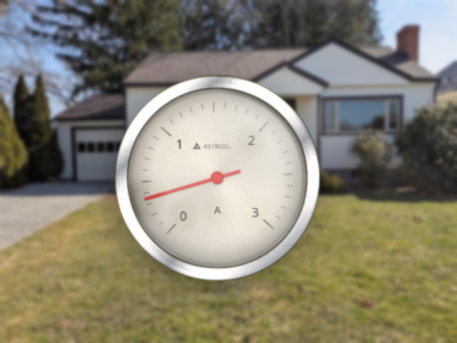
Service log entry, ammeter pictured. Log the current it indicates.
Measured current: 0.35 A
